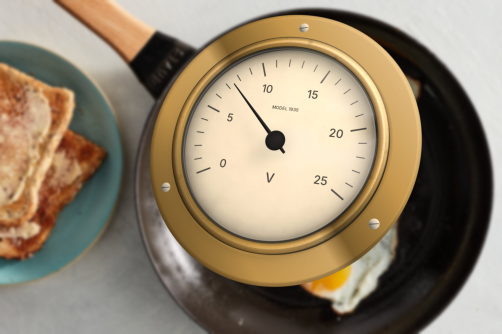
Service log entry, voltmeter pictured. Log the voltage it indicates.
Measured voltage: 7.5 V
